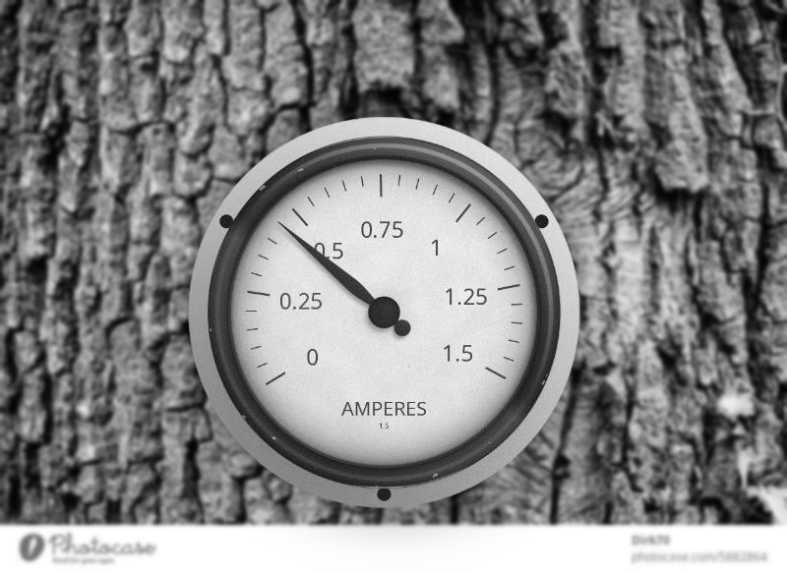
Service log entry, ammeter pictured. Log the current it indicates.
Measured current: 0.45 A
